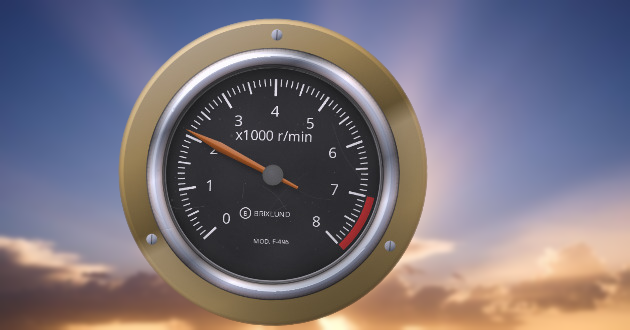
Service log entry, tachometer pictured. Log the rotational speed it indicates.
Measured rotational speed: 2100 rpm
